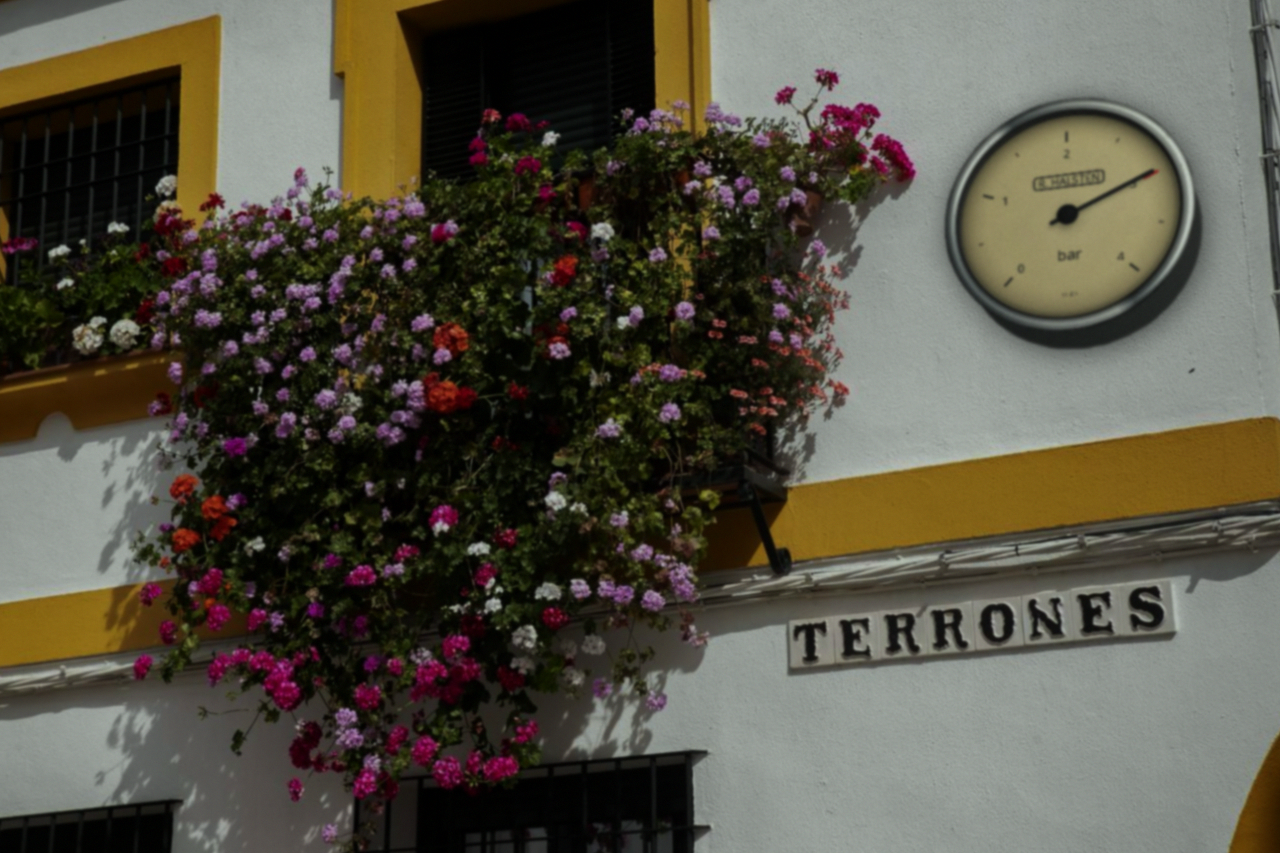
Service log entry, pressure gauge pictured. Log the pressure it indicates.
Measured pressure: 3 bar
